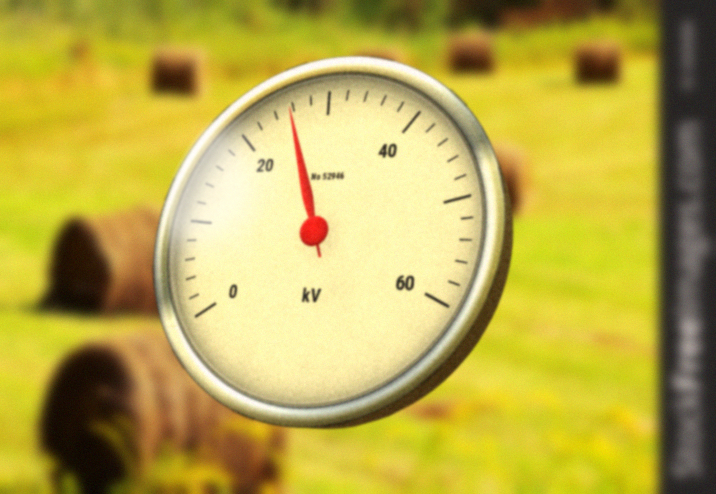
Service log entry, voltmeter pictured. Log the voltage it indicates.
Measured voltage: 26 kV
